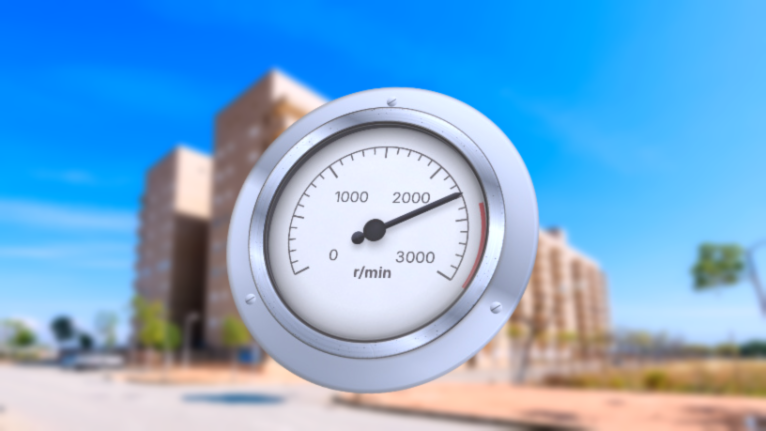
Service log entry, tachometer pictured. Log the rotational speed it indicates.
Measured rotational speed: 2300 rpm
